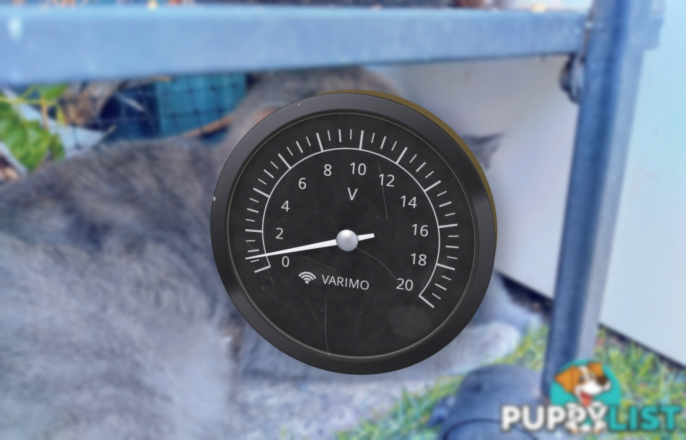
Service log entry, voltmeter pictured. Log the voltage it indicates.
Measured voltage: 0.75 V
